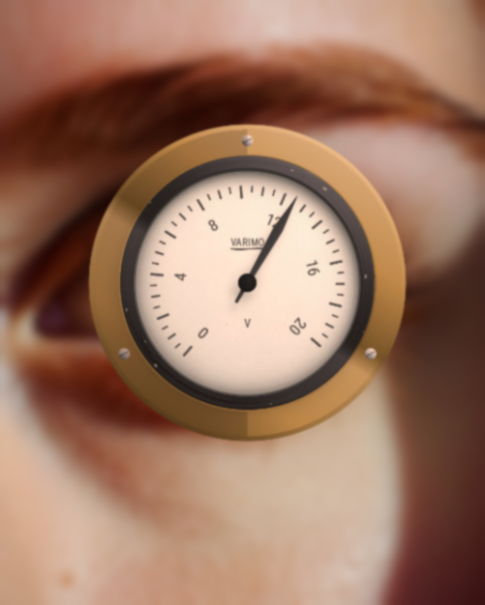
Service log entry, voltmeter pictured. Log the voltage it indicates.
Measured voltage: 12.5 V
